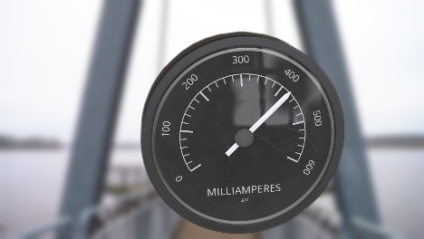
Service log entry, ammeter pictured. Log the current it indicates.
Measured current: 420 mA
